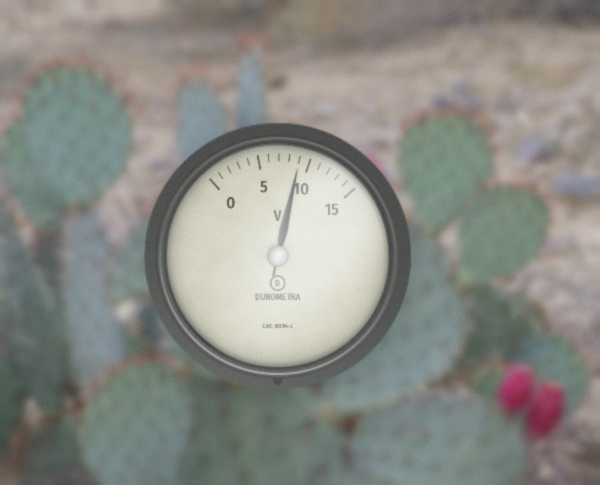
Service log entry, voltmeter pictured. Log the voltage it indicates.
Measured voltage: 9 V
